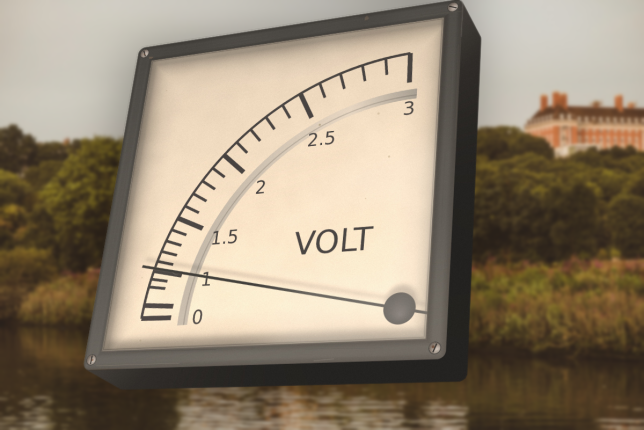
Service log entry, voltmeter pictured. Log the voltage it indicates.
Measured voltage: 1 V
